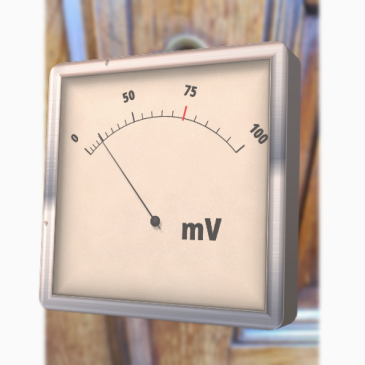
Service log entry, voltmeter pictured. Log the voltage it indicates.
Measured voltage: 25 mV
